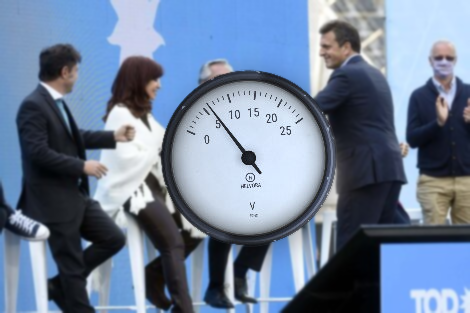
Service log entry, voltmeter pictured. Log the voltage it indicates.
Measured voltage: 6 V
